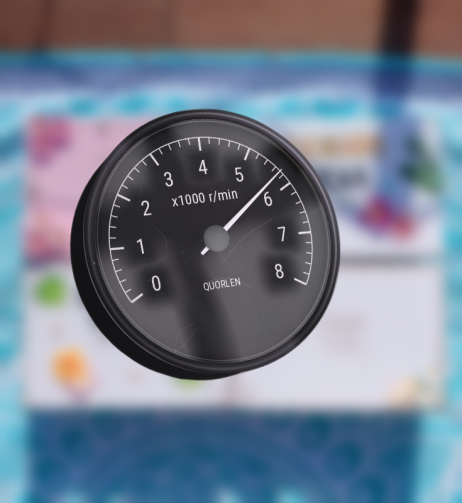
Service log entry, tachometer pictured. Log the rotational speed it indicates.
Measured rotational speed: 5700 rpm
